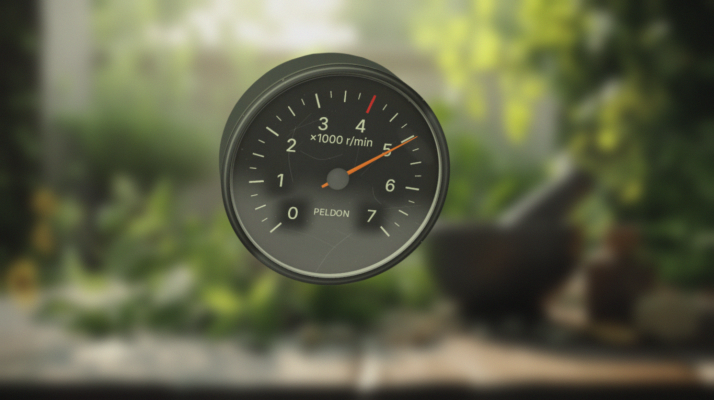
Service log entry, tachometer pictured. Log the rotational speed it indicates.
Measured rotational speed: 5000 rpm
